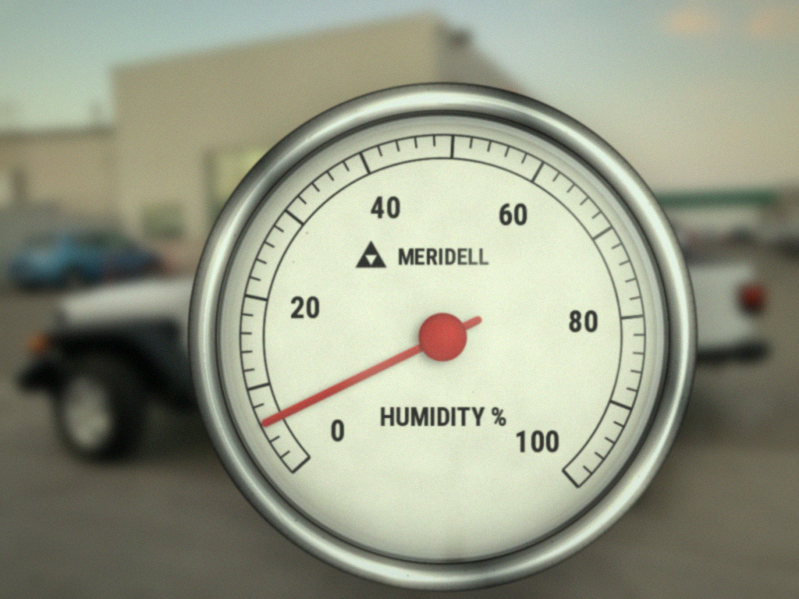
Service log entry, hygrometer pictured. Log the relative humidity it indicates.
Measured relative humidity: 6 %
